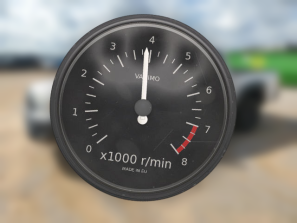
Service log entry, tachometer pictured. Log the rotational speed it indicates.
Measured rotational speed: 3875 rpm
